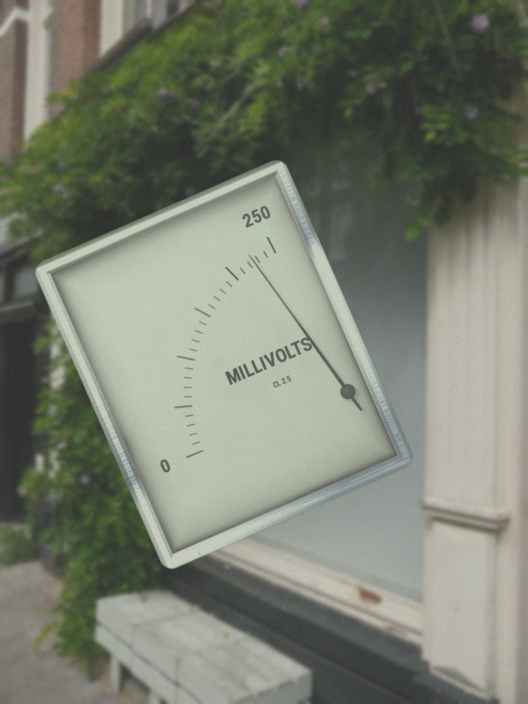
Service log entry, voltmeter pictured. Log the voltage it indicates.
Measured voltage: 225 mV
